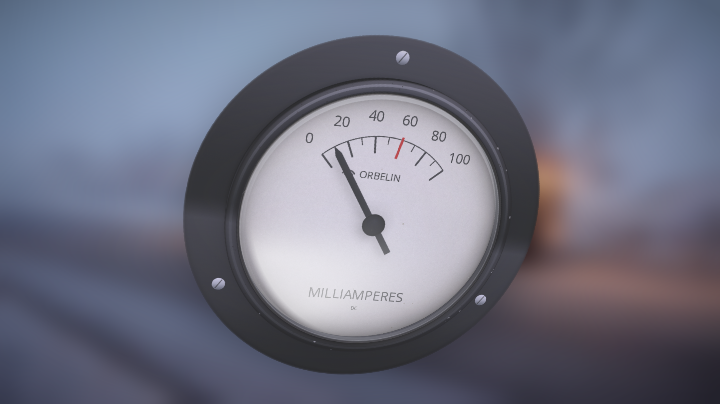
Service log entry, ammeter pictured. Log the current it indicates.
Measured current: 10 mA
